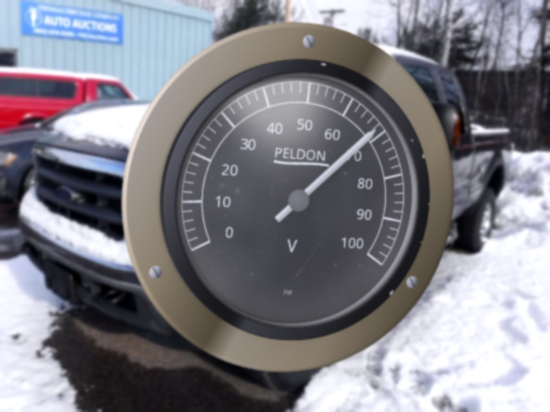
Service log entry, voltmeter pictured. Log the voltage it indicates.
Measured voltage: 68 V
